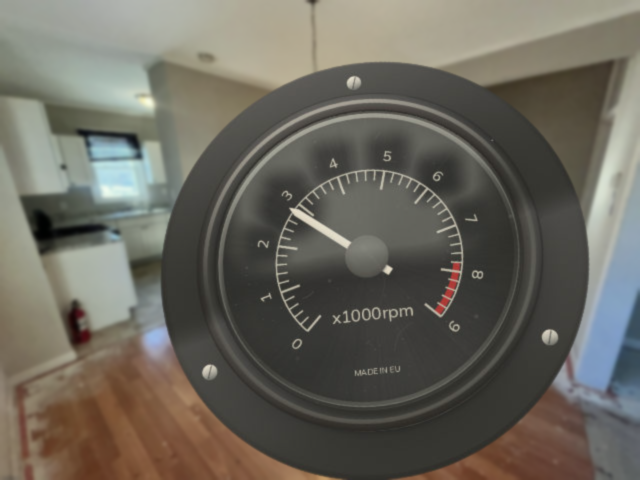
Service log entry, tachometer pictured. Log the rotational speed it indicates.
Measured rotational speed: 2800 rpm
